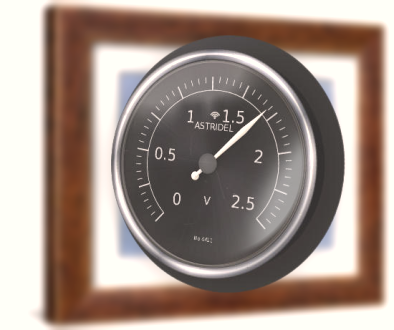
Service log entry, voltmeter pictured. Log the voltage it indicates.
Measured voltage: 1.7 V
